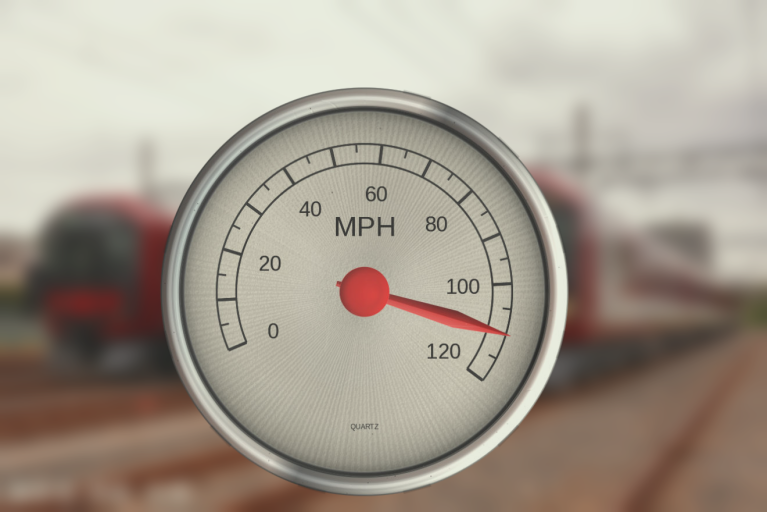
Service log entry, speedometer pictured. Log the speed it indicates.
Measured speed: 110 mph
